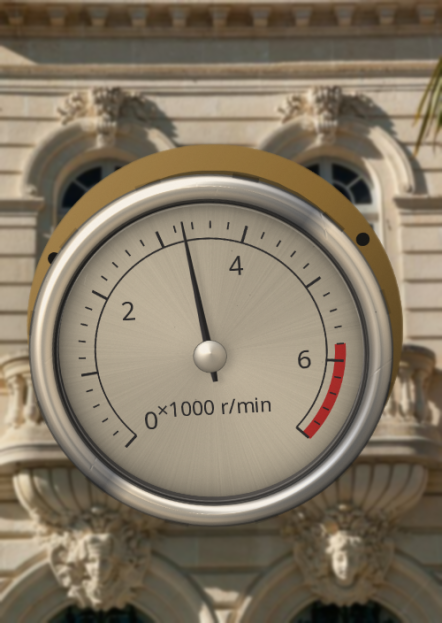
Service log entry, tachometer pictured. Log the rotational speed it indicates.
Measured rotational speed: 3300 rpm
